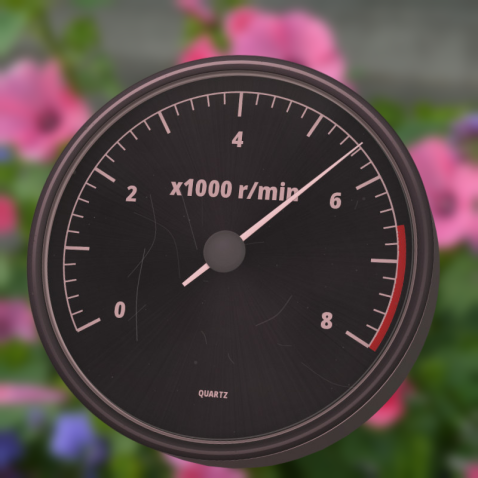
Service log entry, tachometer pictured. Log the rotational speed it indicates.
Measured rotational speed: 5600 rpm
